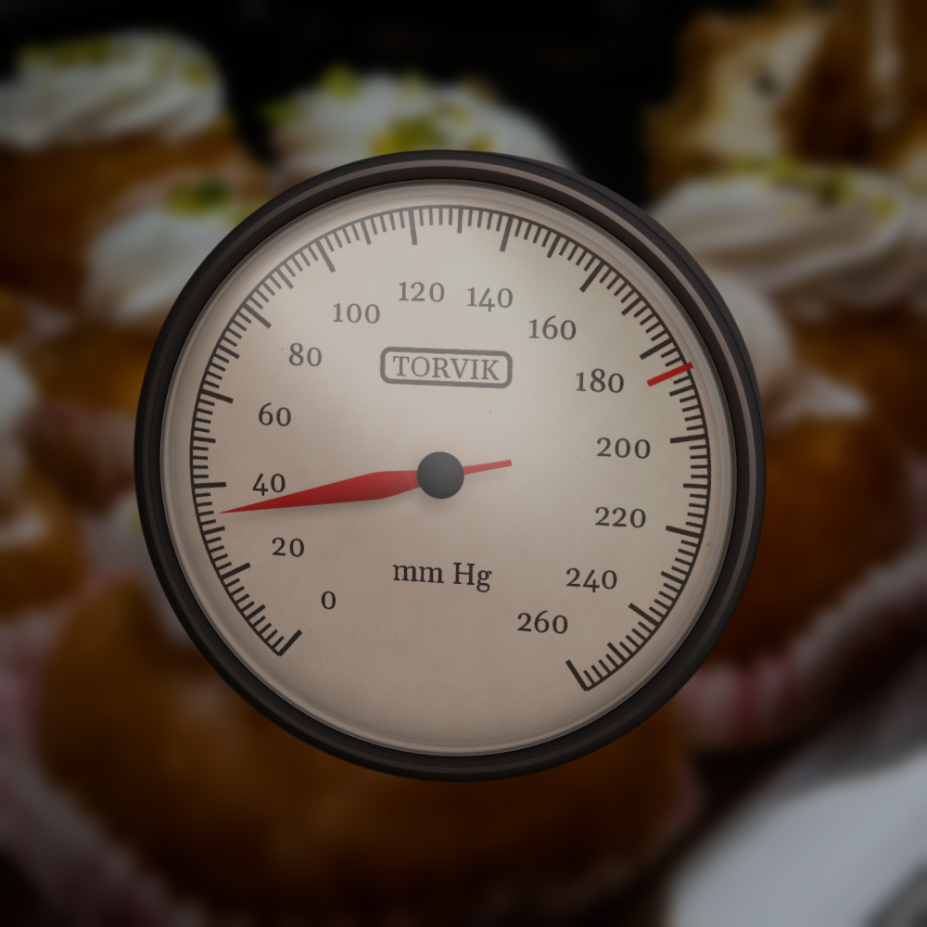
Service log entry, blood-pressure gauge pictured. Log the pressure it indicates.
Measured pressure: 34 mmHg
